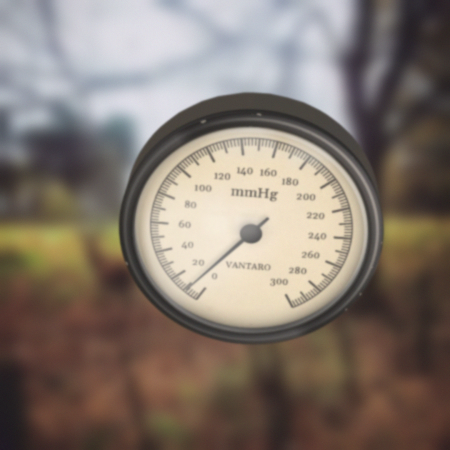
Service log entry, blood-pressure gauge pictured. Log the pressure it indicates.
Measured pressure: 10 mmHg
